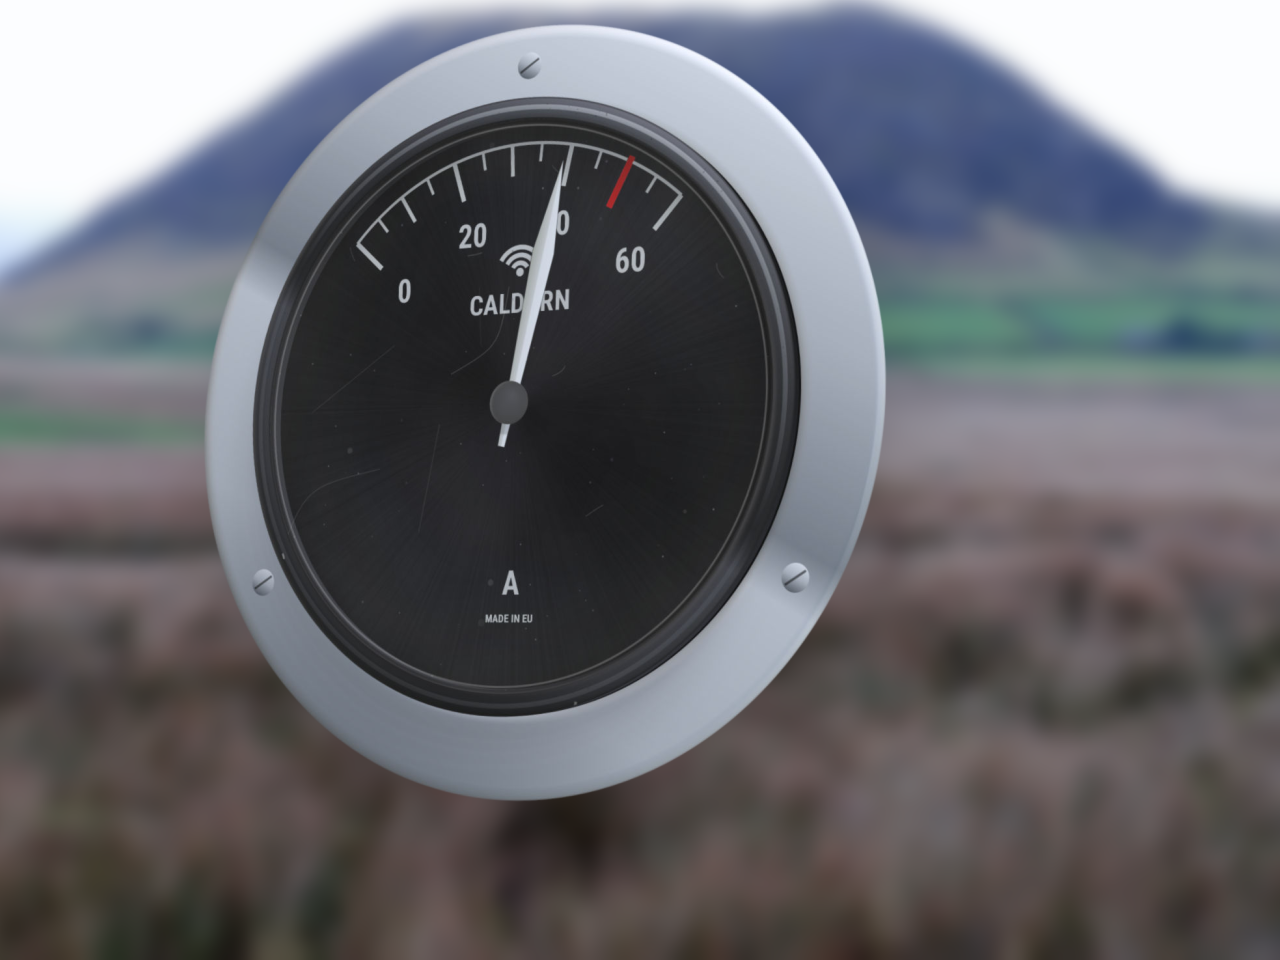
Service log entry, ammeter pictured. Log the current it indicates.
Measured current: 40 A
